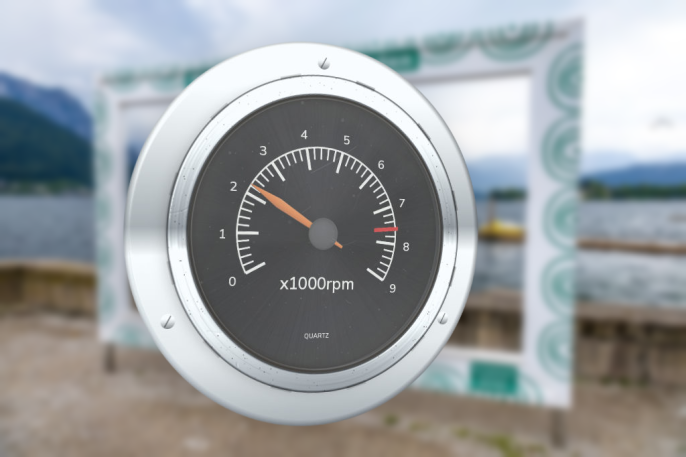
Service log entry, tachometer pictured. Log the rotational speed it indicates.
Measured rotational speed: 2200 rpm
